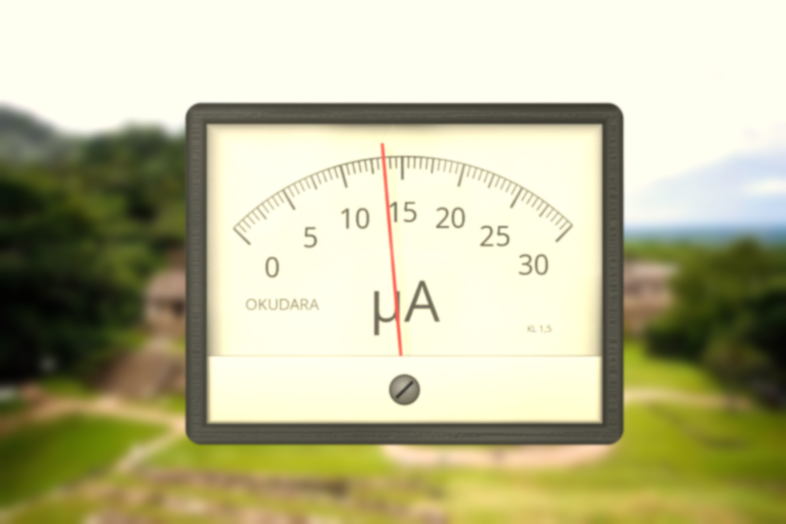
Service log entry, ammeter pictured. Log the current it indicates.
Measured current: 13.5 µA
